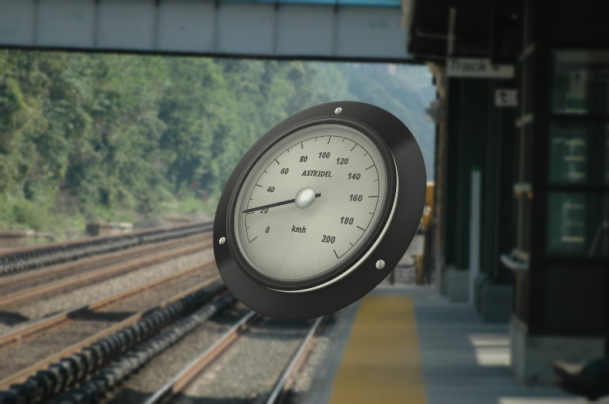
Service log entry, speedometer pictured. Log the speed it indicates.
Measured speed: 20 km/h
